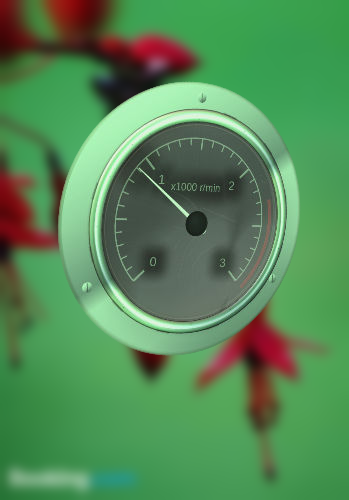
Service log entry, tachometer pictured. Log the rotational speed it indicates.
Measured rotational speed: 900 rpm
